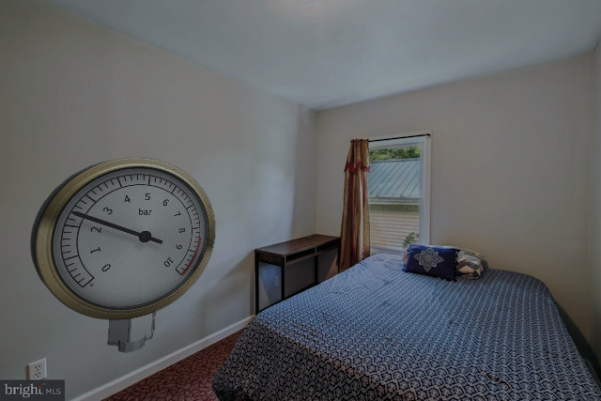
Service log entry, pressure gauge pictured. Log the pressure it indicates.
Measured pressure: 2.4 bar
